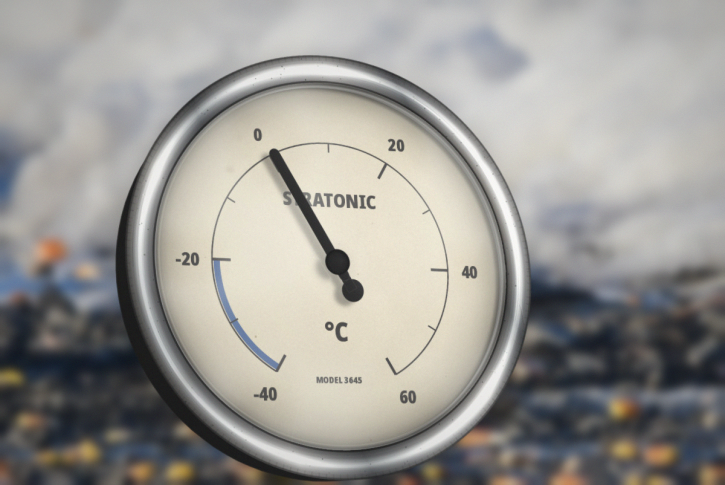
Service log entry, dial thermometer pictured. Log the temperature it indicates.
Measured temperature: 0 °C
